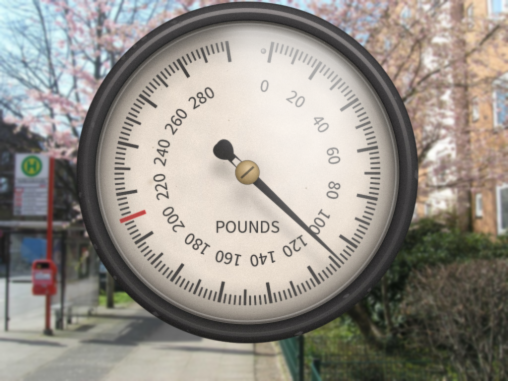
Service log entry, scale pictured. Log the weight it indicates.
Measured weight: 108 lb
